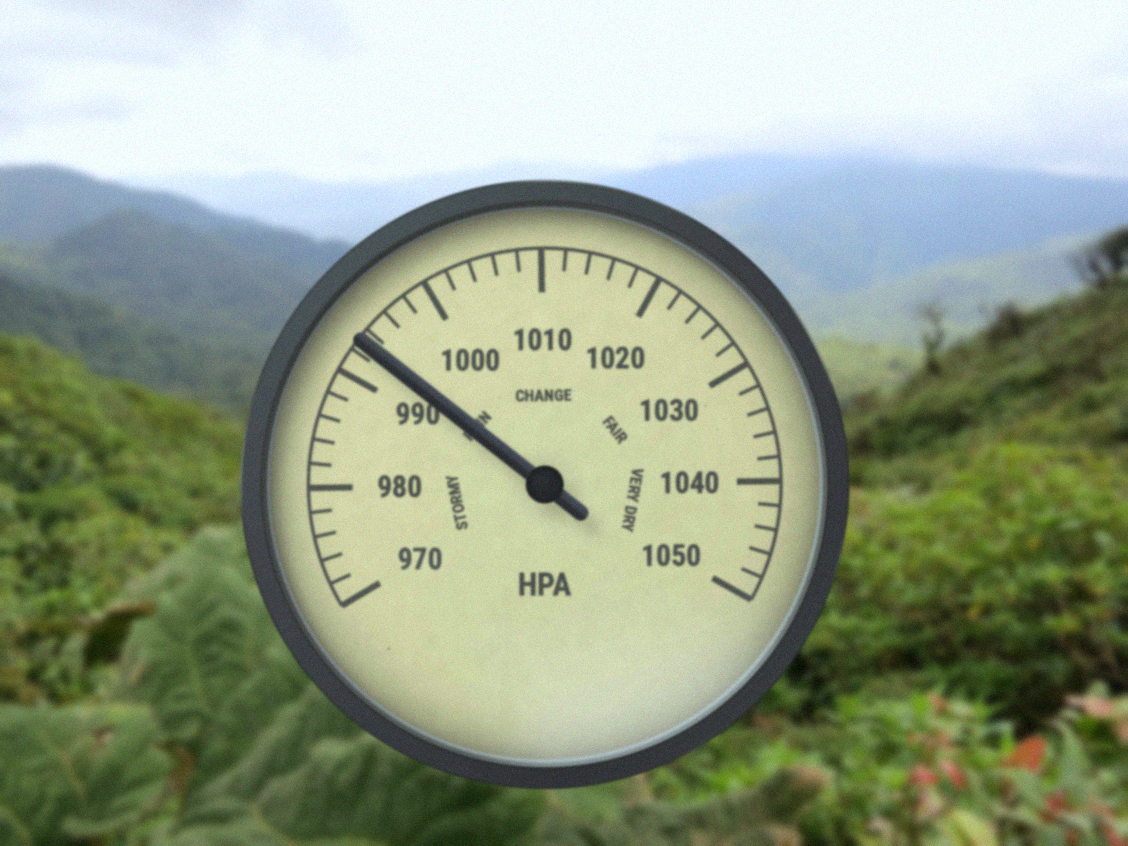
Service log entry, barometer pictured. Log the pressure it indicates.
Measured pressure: 993 hPa
